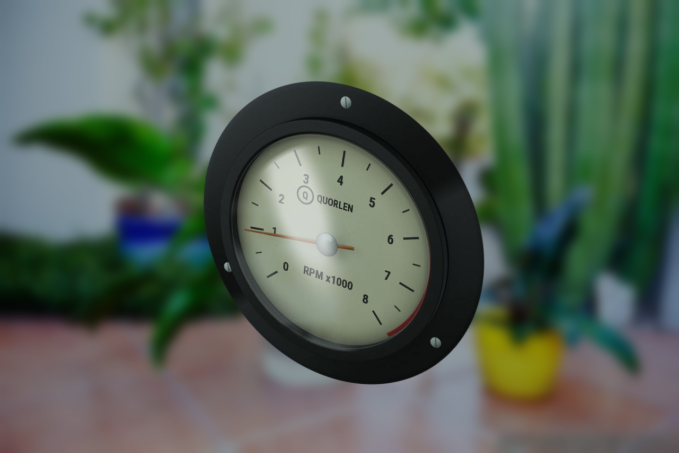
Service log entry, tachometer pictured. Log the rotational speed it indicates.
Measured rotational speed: 1000 rpm
